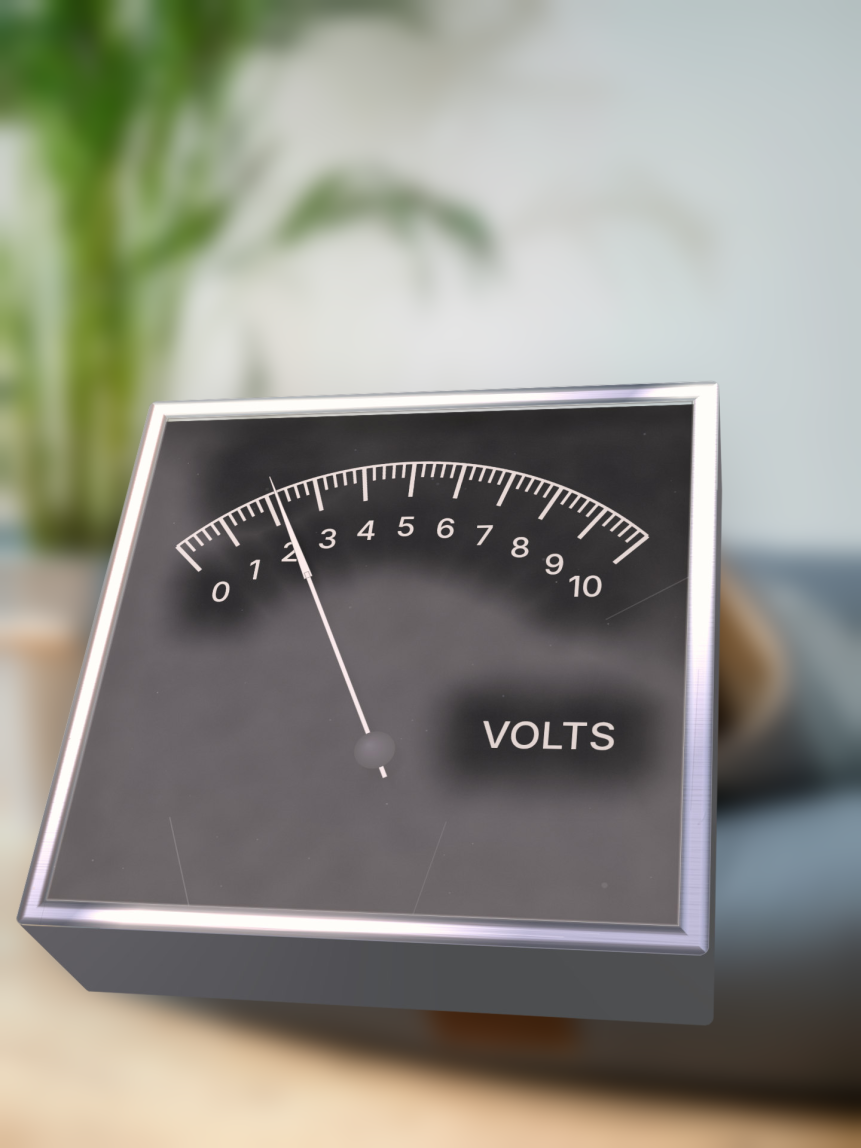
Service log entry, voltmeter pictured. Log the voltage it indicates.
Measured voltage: 2.2 V
